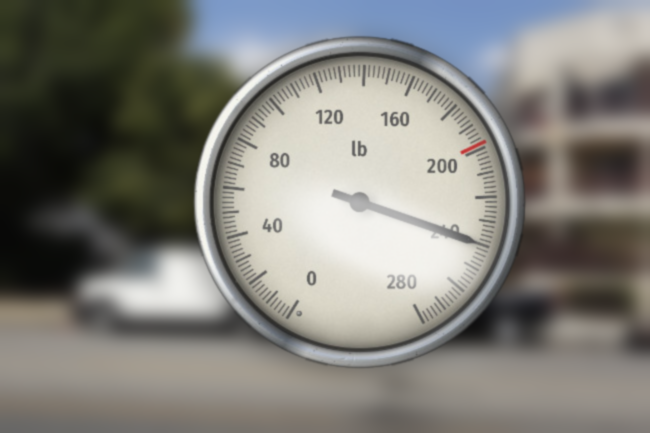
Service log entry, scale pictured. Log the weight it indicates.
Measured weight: 240 lb
